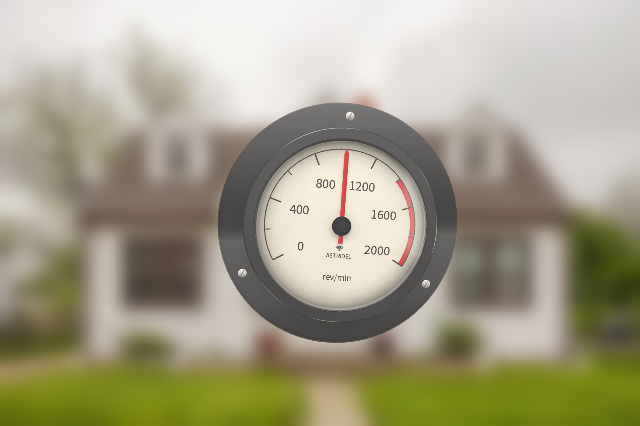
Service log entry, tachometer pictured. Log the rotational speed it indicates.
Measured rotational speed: 1000 rpm
